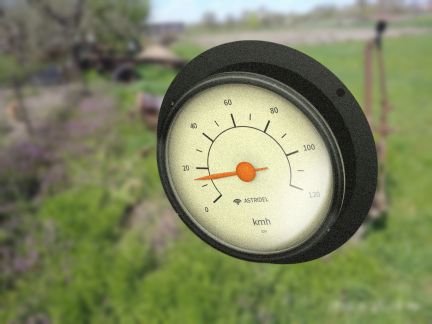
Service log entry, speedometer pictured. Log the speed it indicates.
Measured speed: 15 km/h
